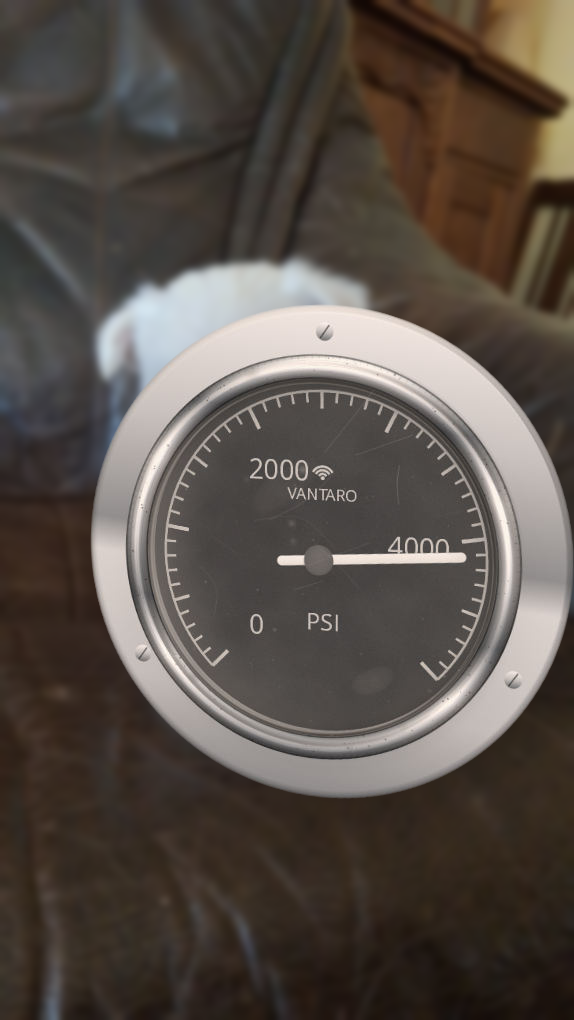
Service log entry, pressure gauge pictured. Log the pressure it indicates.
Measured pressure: 4100 psi
